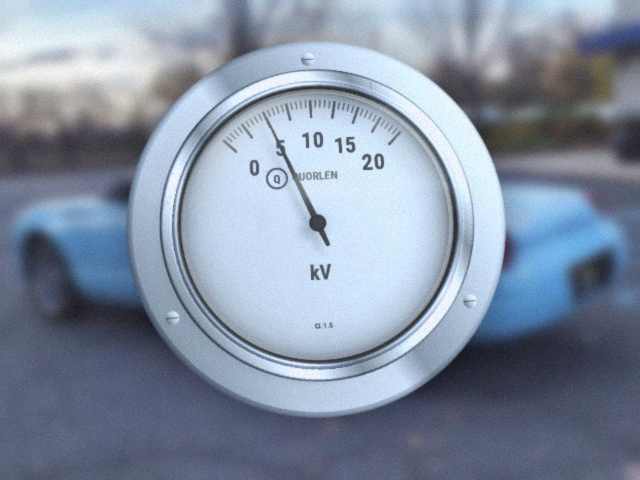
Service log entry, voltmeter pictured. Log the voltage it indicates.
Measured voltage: 5 kV
